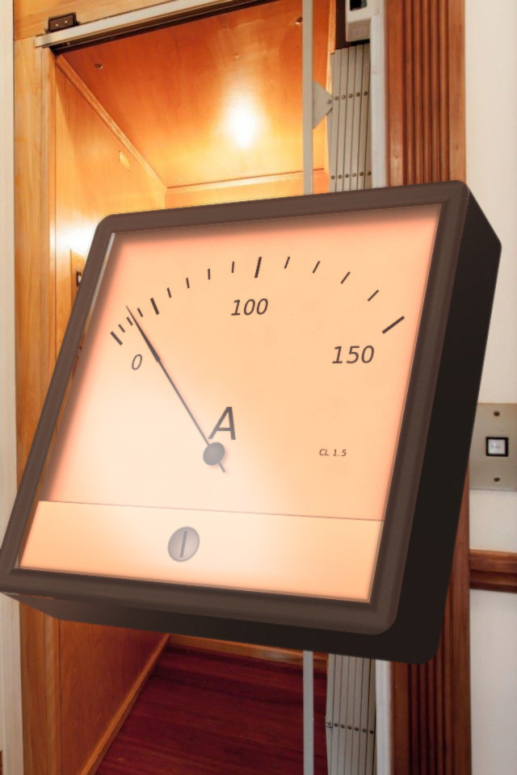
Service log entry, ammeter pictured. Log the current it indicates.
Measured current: 35 A
